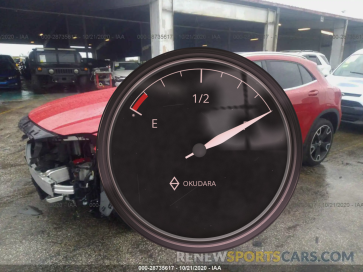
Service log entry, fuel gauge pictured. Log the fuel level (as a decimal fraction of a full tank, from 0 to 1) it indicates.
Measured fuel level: 1
